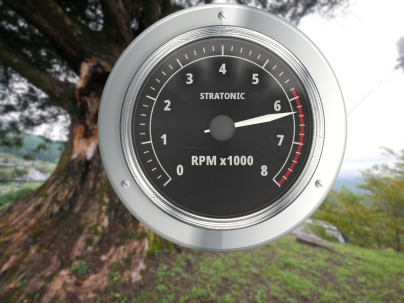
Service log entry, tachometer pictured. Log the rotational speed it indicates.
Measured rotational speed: 6300 rpm
